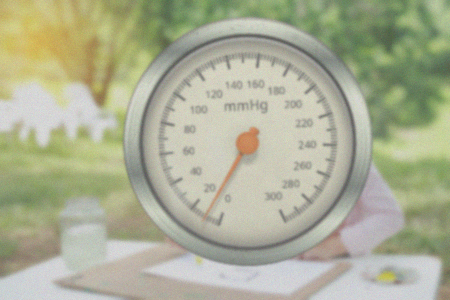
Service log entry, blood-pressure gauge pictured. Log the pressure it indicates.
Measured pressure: 10 mmHg
